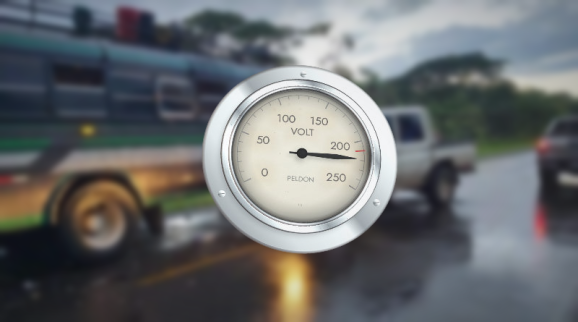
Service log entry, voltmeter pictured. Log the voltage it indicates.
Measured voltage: 220 V
